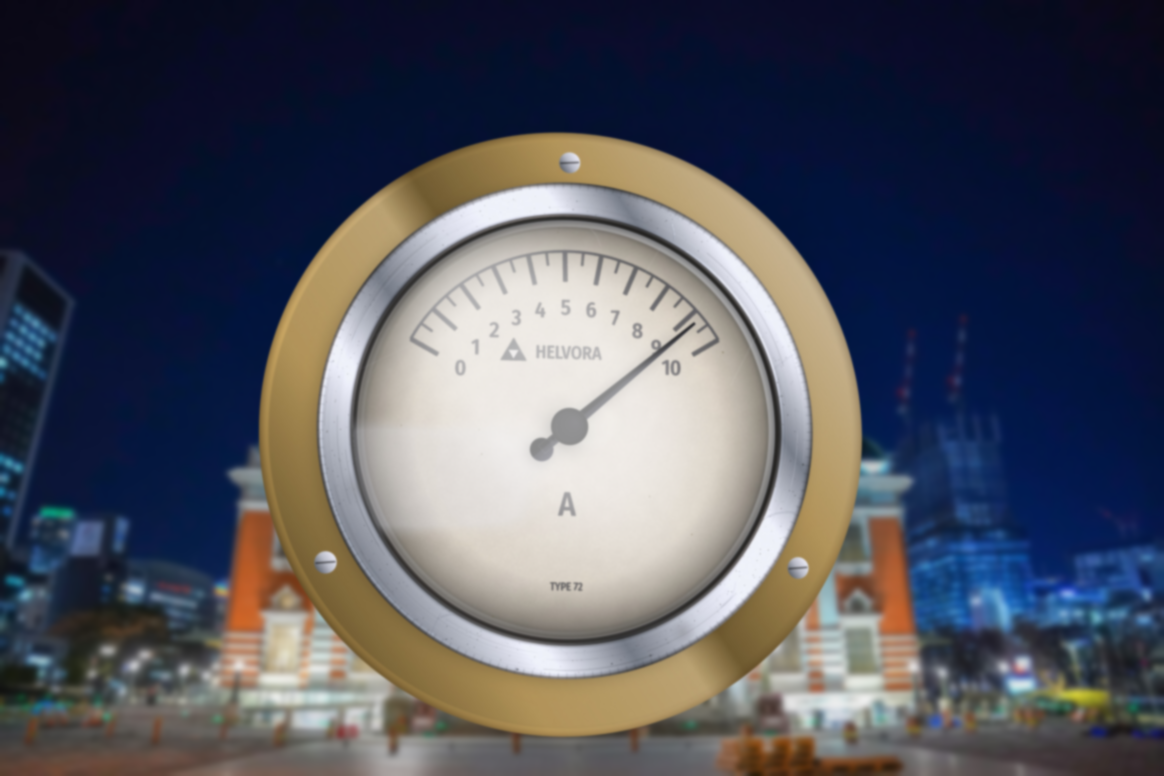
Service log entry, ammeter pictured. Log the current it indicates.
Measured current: 9.25 A
